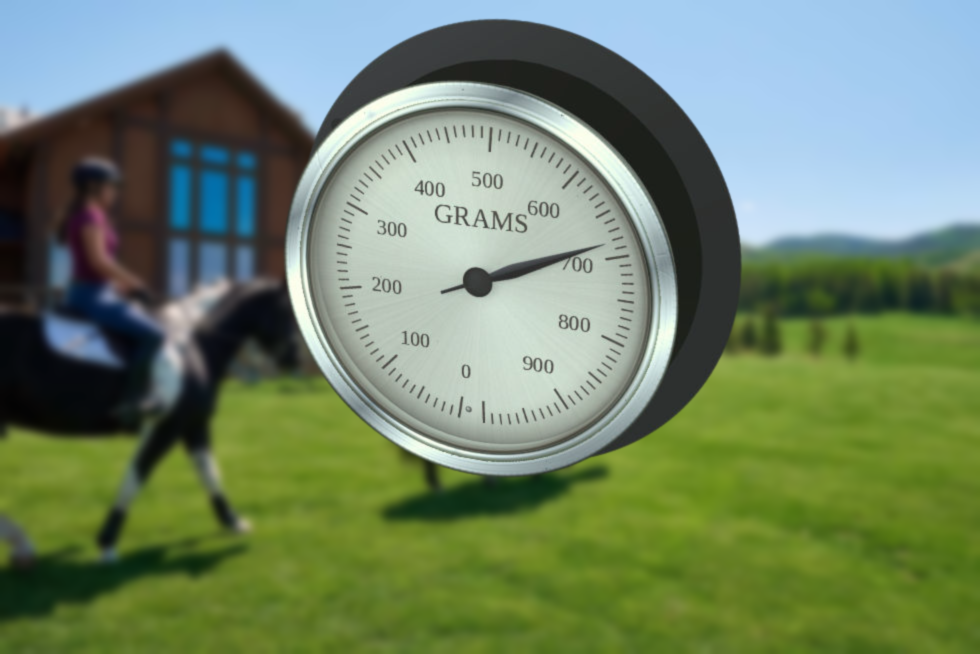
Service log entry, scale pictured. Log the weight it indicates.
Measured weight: 680 g
